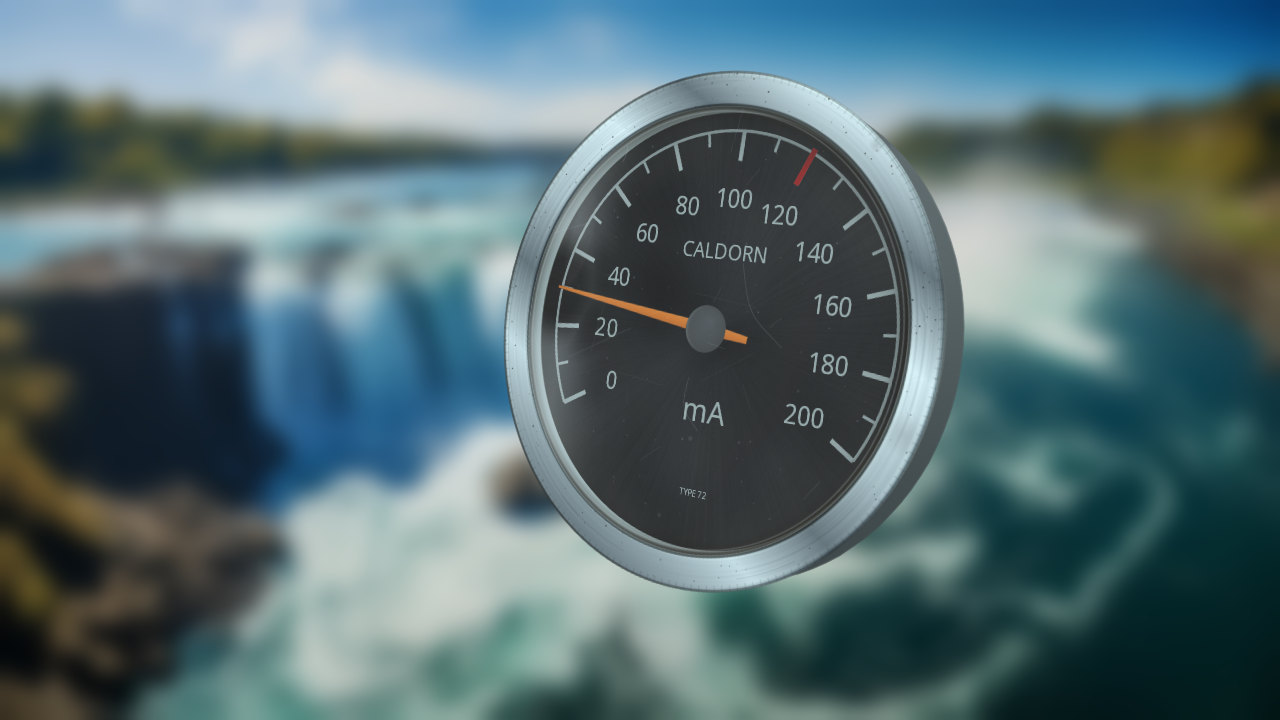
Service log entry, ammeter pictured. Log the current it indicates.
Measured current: 30 mA
